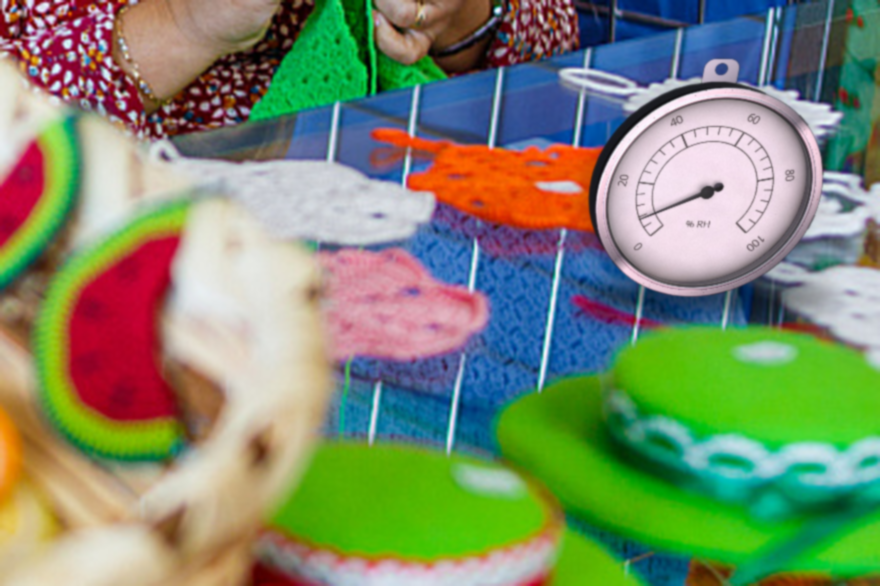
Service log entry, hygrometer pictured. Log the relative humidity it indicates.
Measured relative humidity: 8 %
